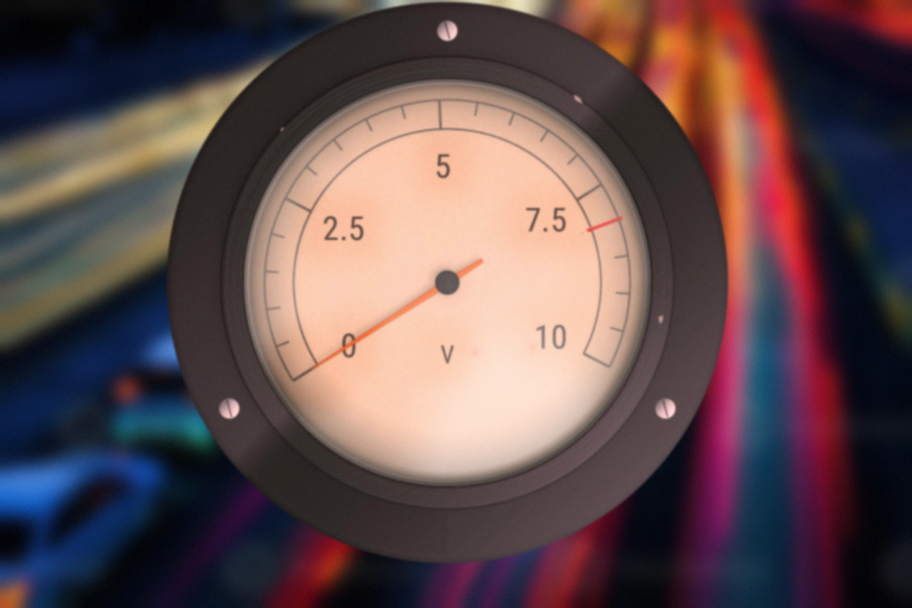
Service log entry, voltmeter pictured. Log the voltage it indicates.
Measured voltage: 0 V
